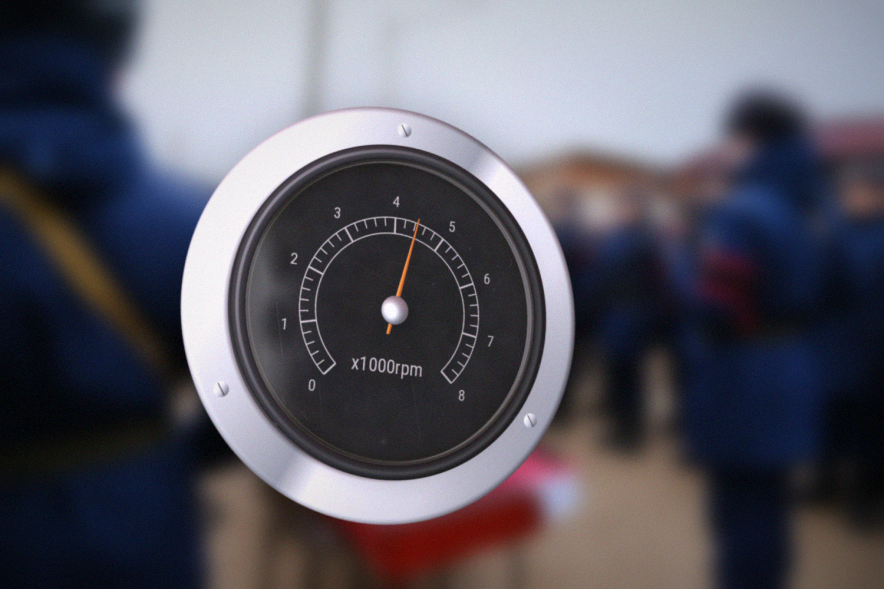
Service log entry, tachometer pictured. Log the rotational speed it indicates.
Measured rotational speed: 4400 rpm
